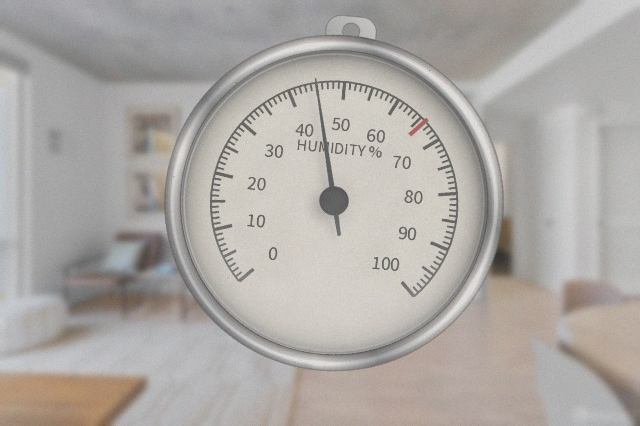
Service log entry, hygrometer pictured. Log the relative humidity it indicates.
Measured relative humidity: 45 %
